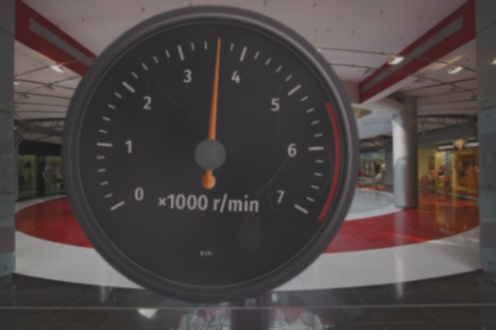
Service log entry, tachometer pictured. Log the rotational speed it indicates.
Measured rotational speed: 3600 rpm
